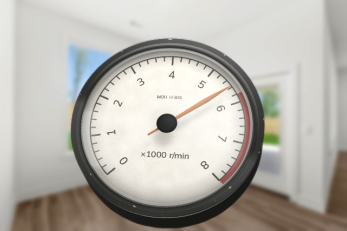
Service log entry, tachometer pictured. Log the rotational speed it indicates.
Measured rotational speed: 5600 rpm
